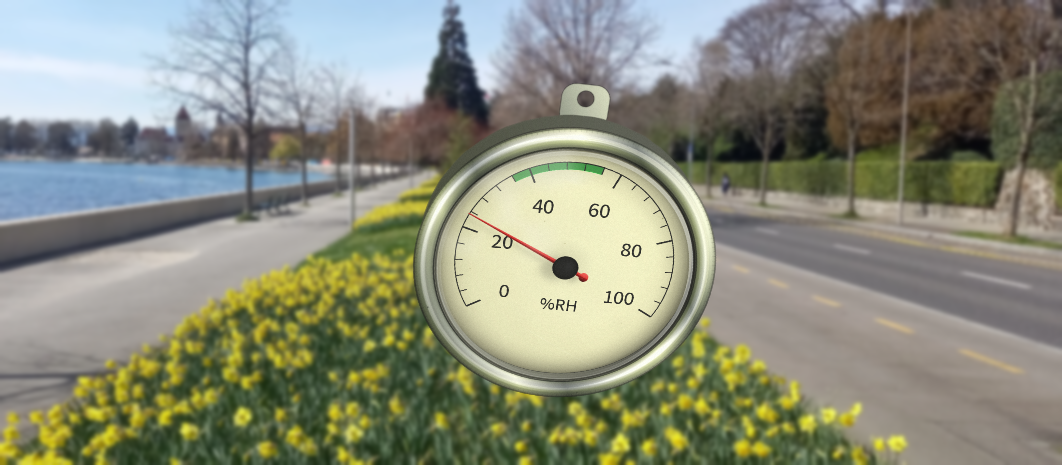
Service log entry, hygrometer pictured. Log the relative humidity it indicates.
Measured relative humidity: 24 %
